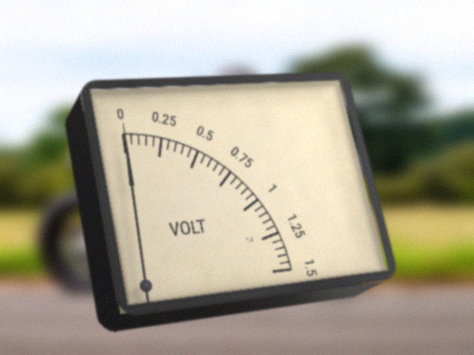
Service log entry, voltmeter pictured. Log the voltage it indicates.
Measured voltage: 0 V
